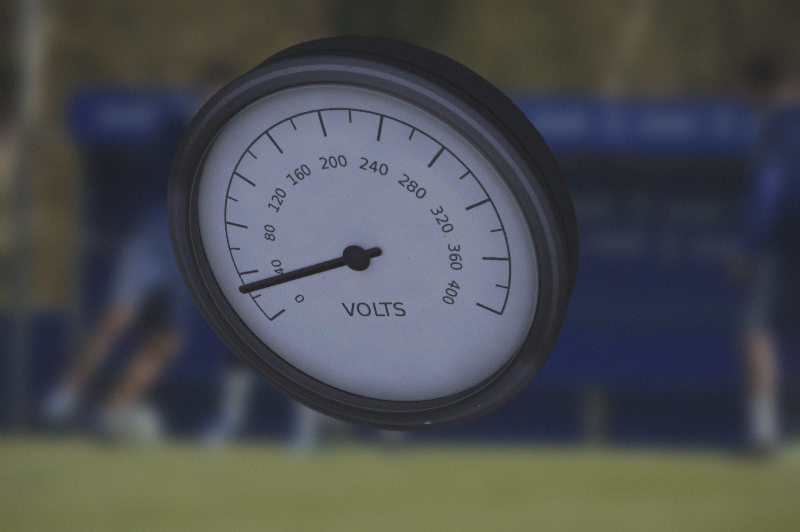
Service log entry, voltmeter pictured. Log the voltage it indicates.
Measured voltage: 30 V
